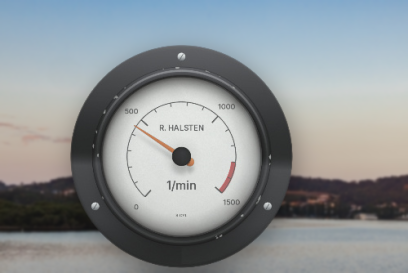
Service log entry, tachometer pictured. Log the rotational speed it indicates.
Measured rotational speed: 450 rpm
